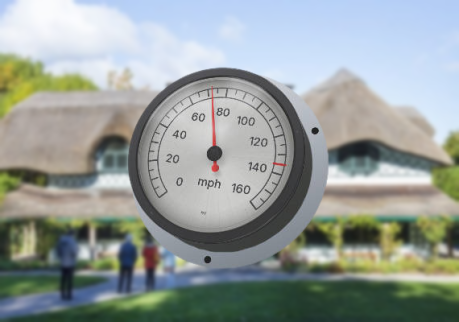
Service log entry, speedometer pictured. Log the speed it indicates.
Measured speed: 72.5 mph
